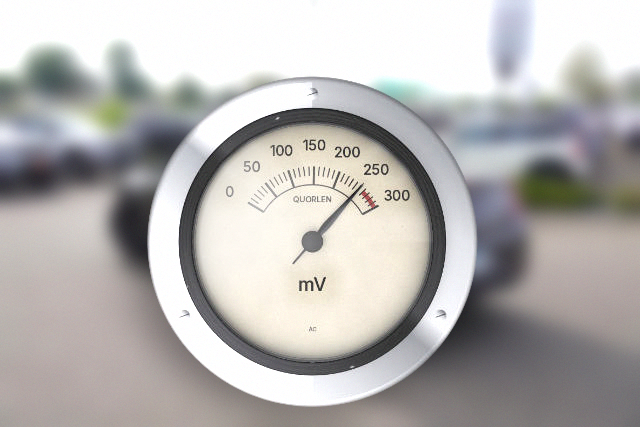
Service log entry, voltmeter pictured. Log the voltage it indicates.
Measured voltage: 250 mV
